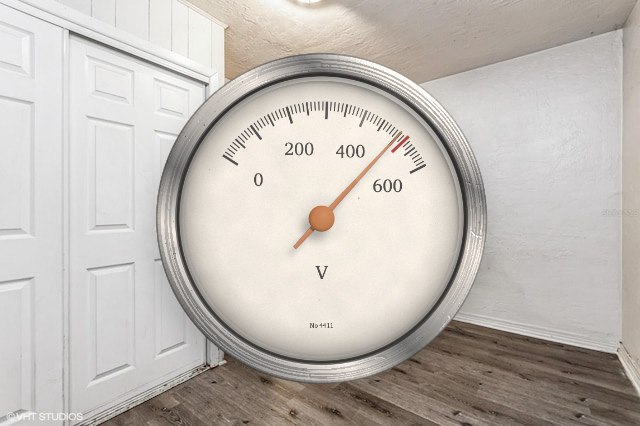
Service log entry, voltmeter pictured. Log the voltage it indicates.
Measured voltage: 500 V
